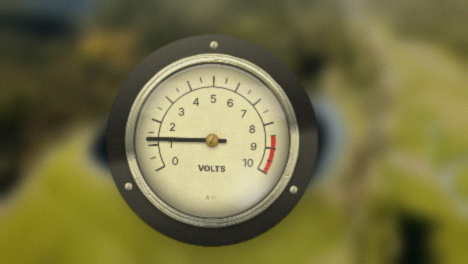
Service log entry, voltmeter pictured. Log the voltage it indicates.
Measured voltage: 1.25 V
